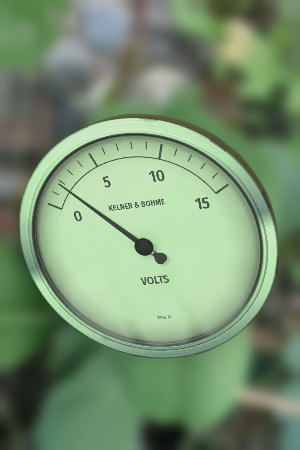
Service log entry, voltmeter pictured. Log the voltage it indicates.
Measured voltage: 2 V
